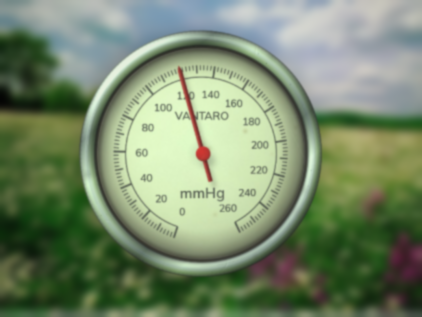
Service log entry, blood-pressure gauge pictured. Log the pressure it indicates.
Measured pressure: 120 mmHg
